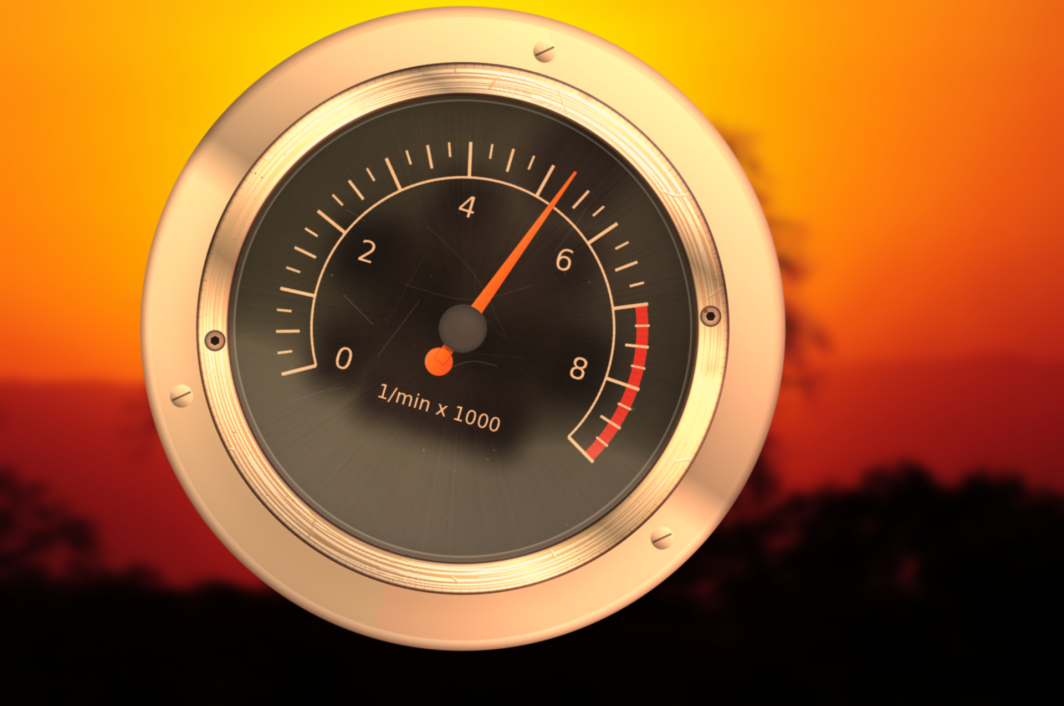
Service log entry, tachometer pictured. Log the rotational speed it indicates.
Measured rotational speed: 5250 rpm
